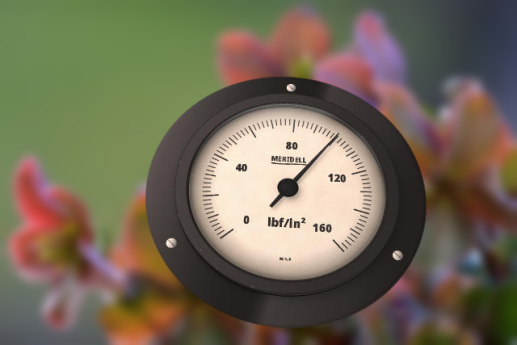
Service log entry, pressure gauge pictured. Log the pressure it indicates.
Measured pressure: 100 psi
